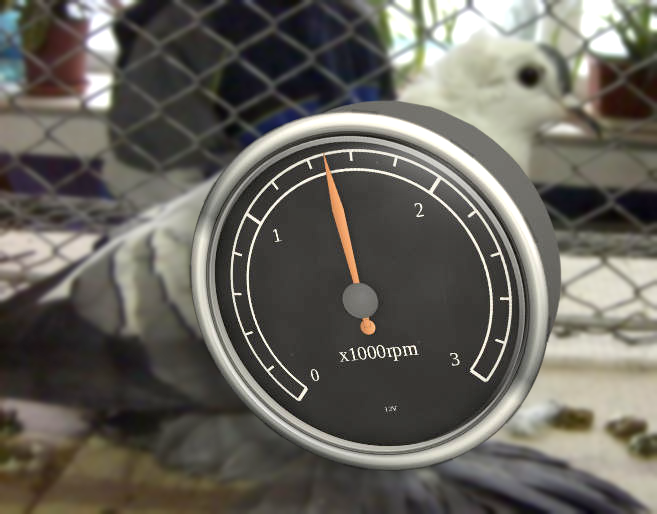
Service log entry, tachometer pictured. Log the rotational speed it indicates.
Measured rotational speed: 1500 rpm
